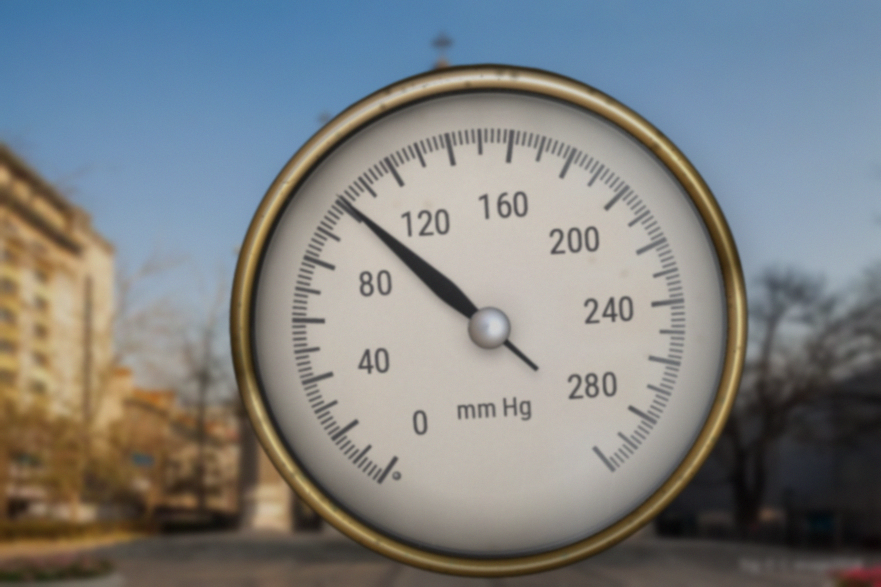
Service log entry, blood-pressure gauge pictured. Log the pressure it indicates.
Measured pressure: 102 mmHg
